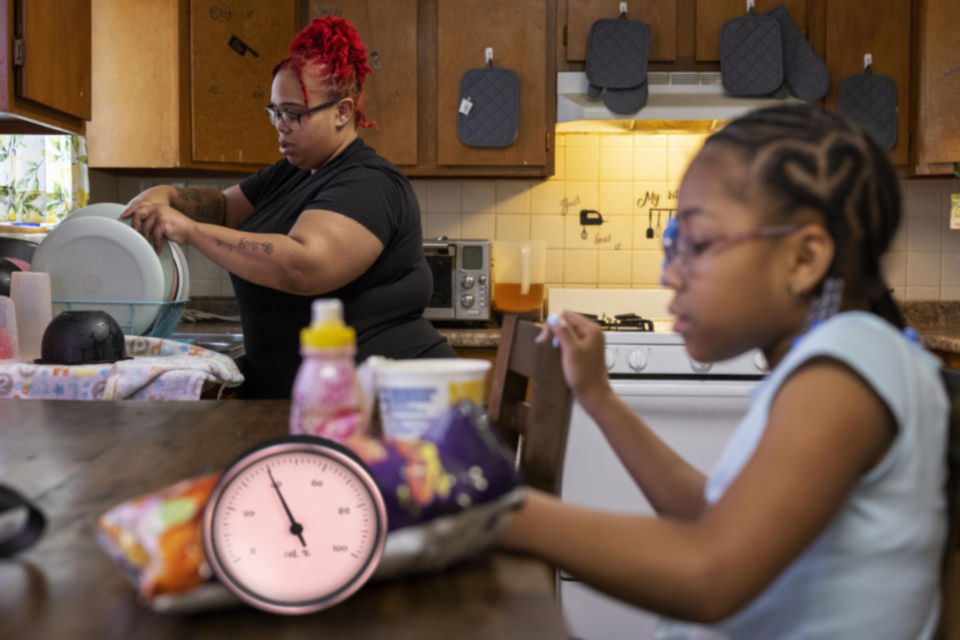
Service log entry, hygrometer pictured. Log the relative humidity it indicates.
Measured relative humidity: 40 %
